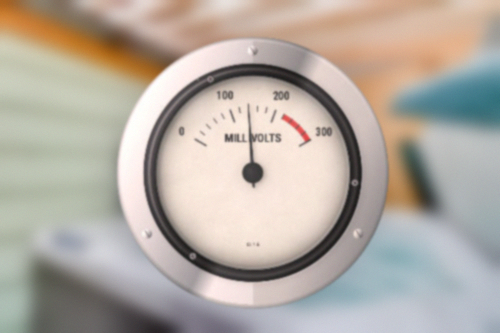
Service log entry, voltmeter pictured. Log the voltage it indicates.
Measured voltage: 140 mV
